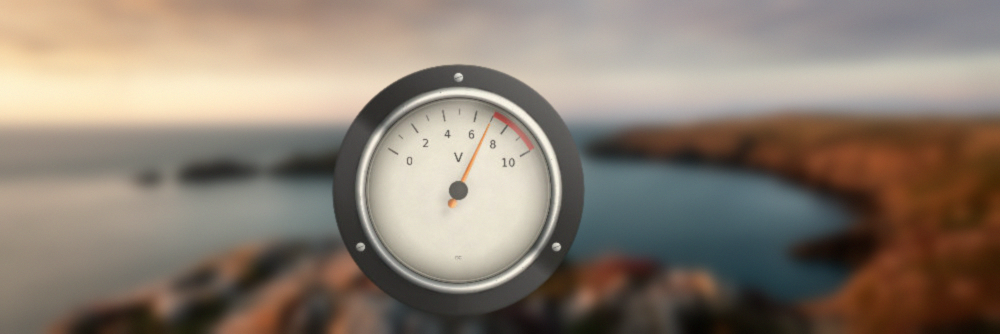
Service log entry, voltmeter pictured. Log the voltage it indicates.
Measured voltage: 7 V
